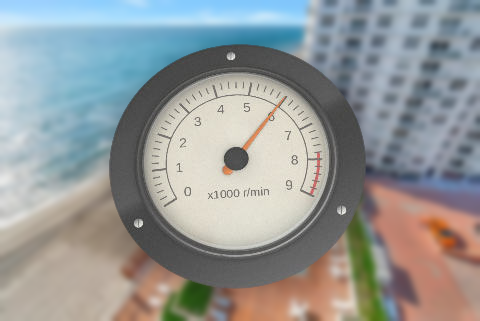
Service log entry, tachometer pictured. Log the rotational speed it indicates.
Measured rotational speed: 6000 rpm
